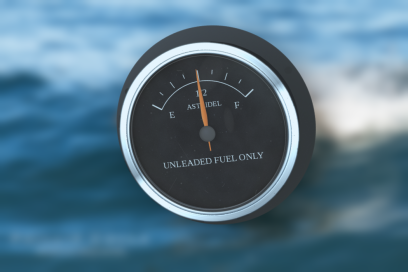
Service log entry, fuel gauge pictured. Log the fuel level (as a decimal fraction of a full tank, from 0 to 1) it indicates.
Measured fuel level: 0.5
